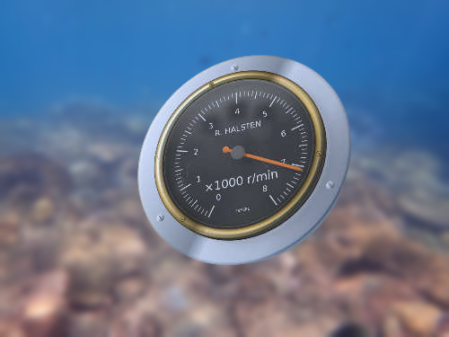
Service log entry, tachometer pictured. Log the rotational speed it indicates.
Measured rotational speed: 7100 rpm
